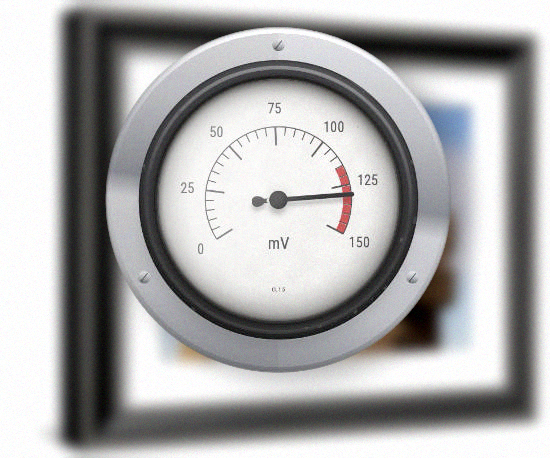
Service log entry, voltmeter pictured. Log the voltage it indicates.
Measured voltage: 130 mV
